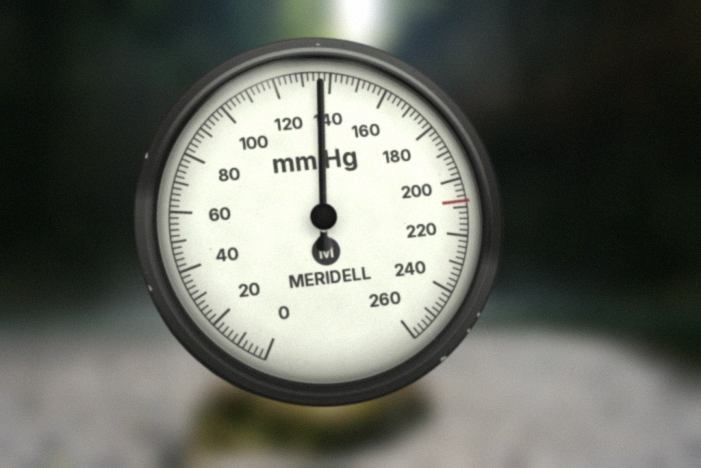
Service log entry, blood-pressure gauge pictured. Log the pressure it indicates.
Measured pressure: 136 mmHg
